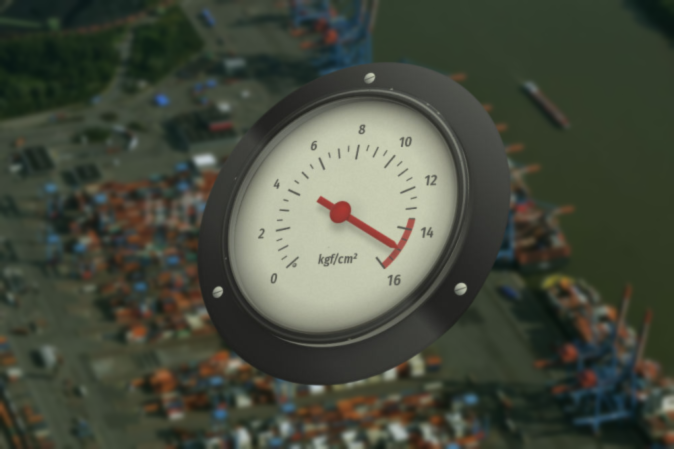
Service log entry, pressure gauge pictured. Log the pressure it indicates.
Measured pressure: 15 kg/cm²
